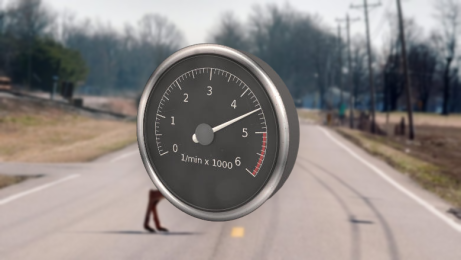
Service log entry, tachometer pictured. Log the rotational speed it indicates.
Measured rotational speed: 4500 rpm
